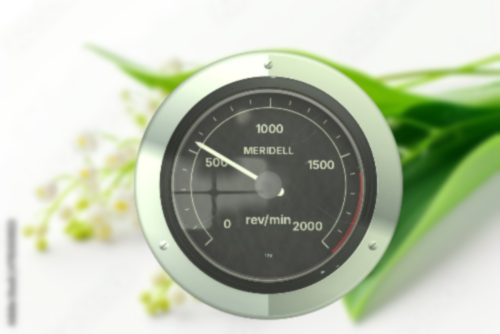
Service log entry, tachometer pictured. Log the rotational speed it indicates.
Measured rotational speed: 550 rpm
